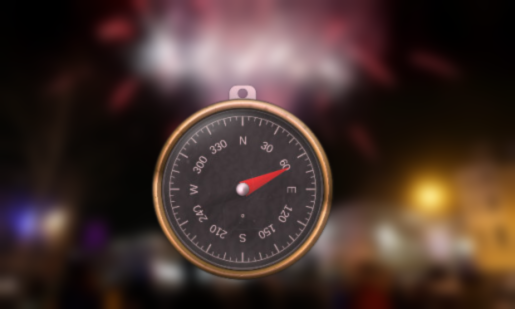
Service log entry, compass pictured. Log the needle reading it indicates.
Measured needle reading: 65 °
